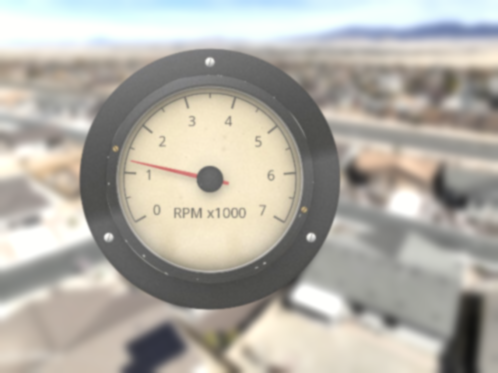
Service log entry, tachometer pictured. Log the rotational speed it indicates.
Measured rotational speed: 1250 rpm
